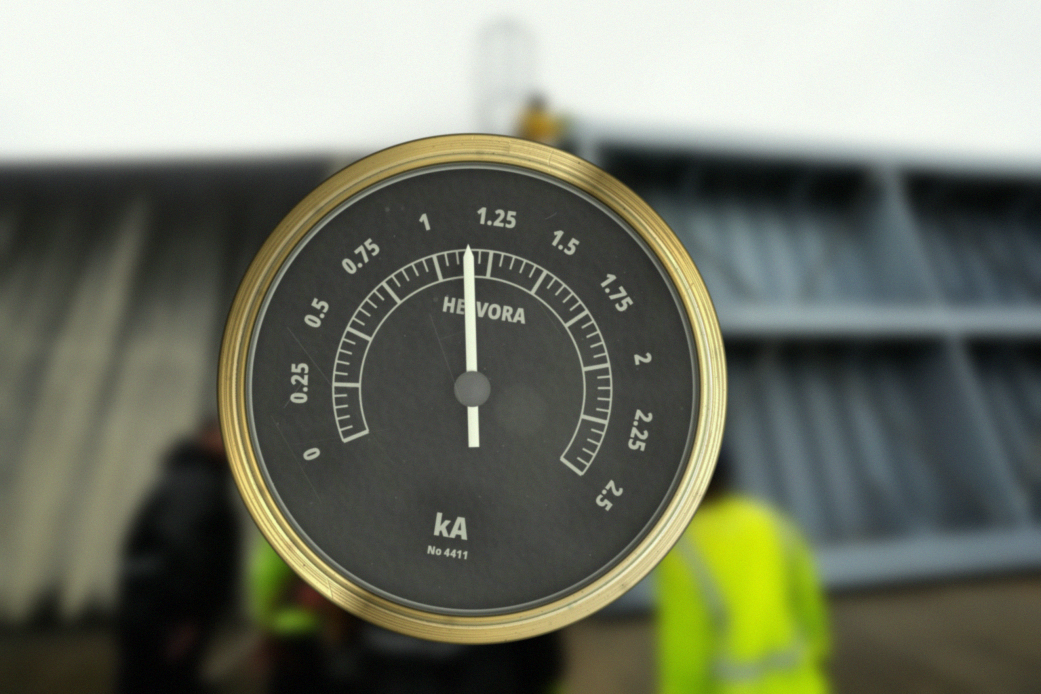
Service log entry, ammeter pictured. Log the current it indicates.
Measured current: 1.15 kA
